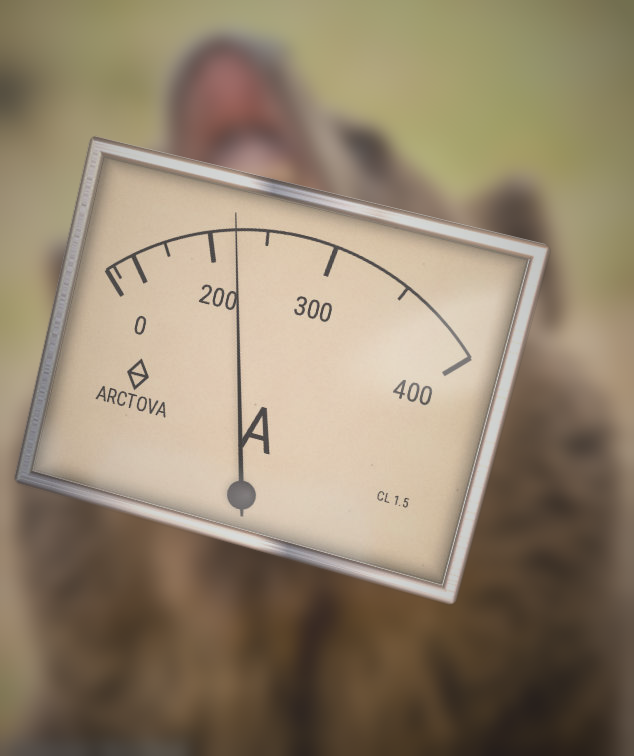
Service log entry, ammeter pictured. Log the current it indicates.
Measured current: 225 A
